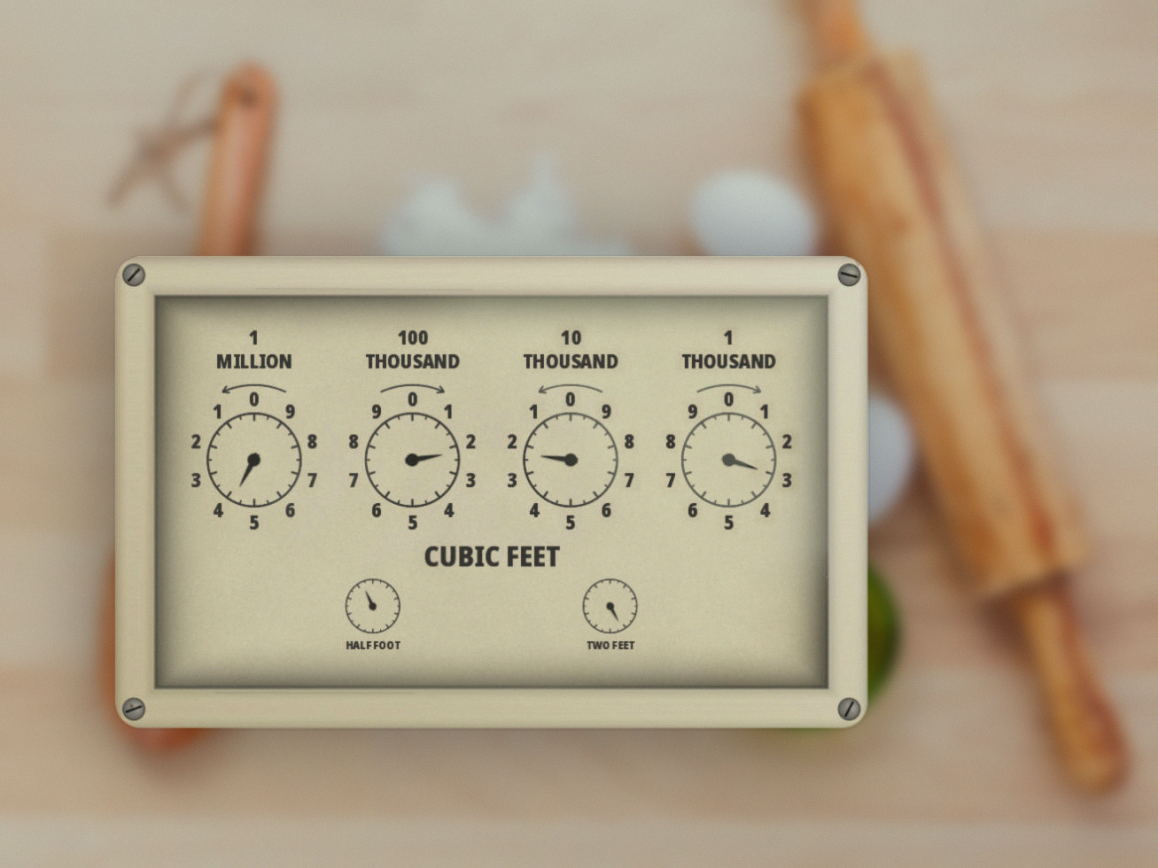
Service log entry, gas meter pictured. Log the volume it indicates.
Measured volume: 422300 ft³
